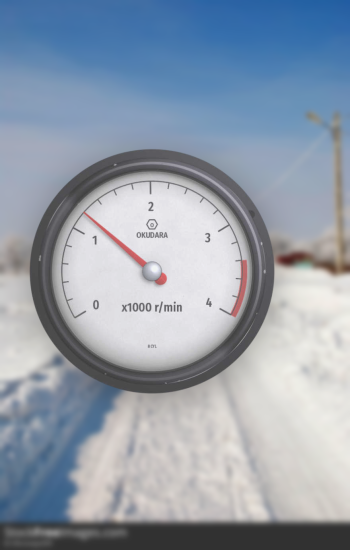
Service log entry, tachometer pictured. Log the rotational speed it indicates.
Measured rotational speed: 1200 rpm
